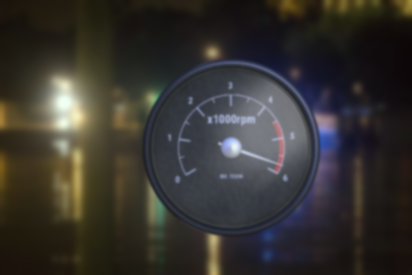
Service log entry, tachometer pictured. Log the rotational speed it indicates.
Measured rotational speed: 5750 rpm
